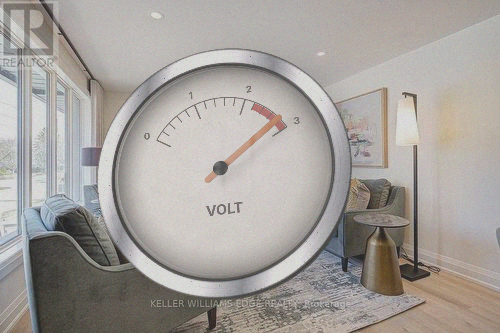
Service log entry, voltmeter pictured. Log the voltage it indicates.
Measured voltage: 2.8 V
